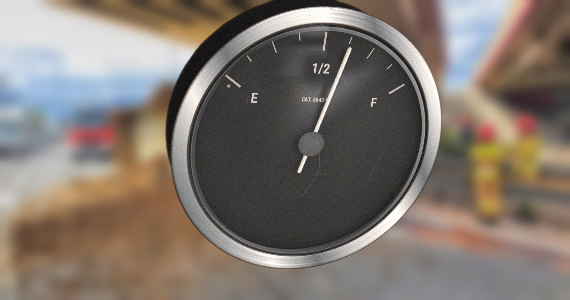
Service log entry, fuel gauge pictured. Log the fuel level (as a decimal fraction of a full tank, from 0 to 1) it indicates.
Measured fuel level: 0.625
